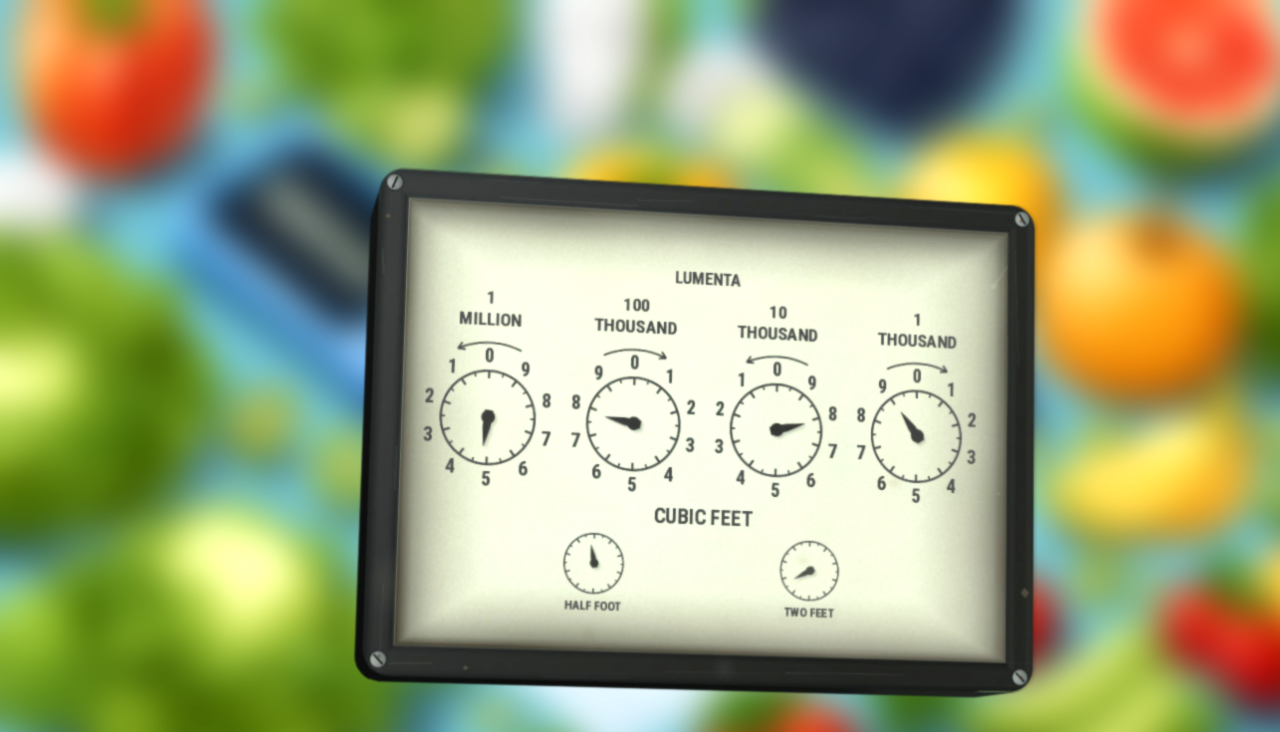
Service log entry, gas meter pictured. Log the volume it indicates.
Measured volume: 477900 ft³
